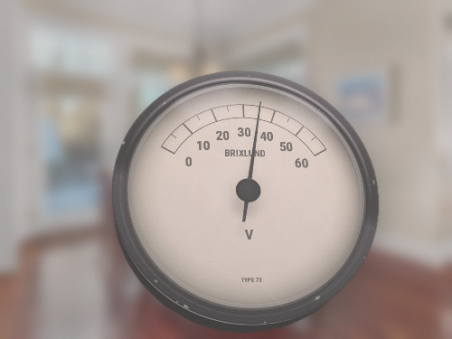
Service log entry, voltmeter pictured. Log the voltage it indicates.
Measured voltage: 35 V
